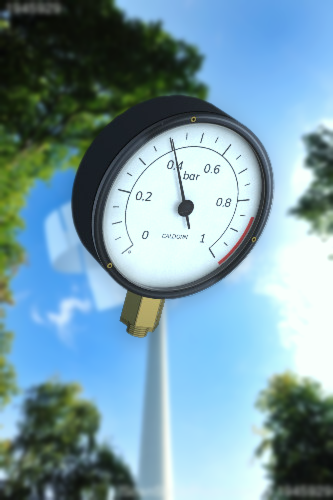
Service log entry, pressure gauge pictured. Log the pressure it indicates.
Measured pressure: 0.4 bar
